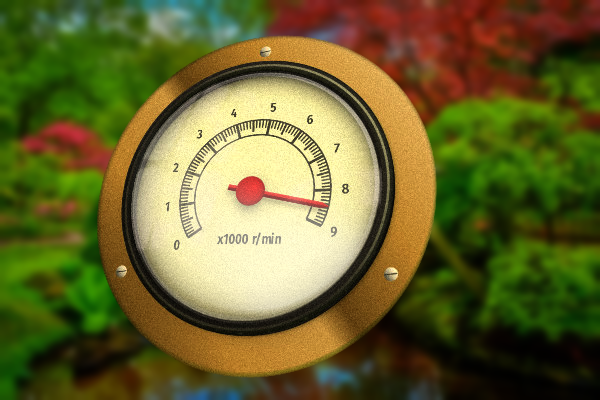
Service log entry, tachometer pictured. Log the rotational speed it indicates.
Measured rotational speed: 8500 rpm
